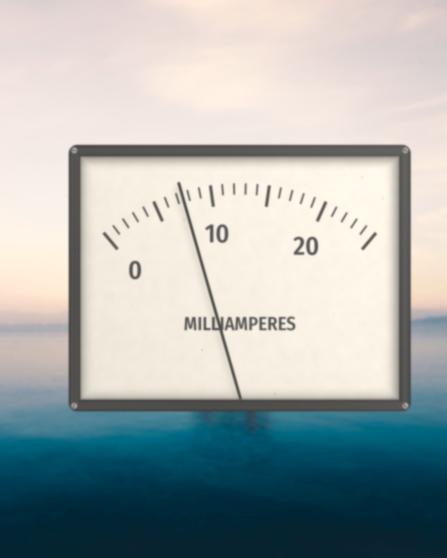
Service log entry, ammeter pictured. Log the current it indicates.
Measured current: 7.5 mA
